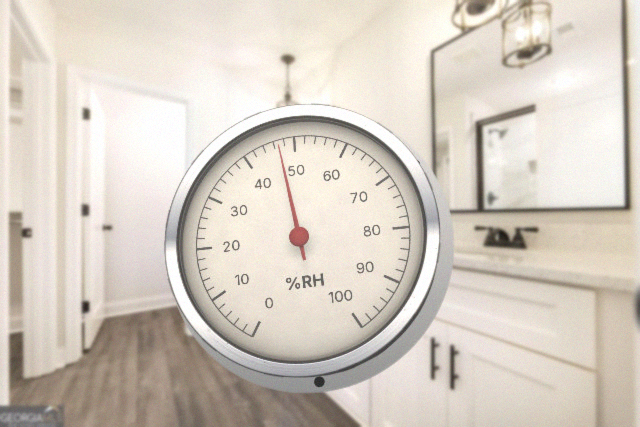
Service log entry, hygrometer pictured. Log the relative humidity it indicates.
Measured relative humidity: 47 %
